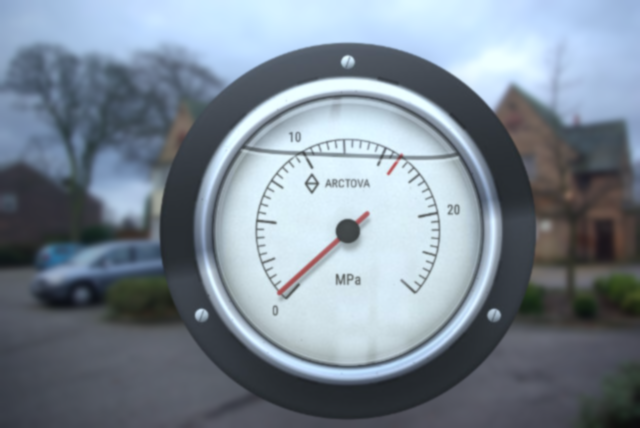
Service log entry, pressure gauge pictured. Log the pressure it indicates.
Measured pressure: 0.5 MPa
